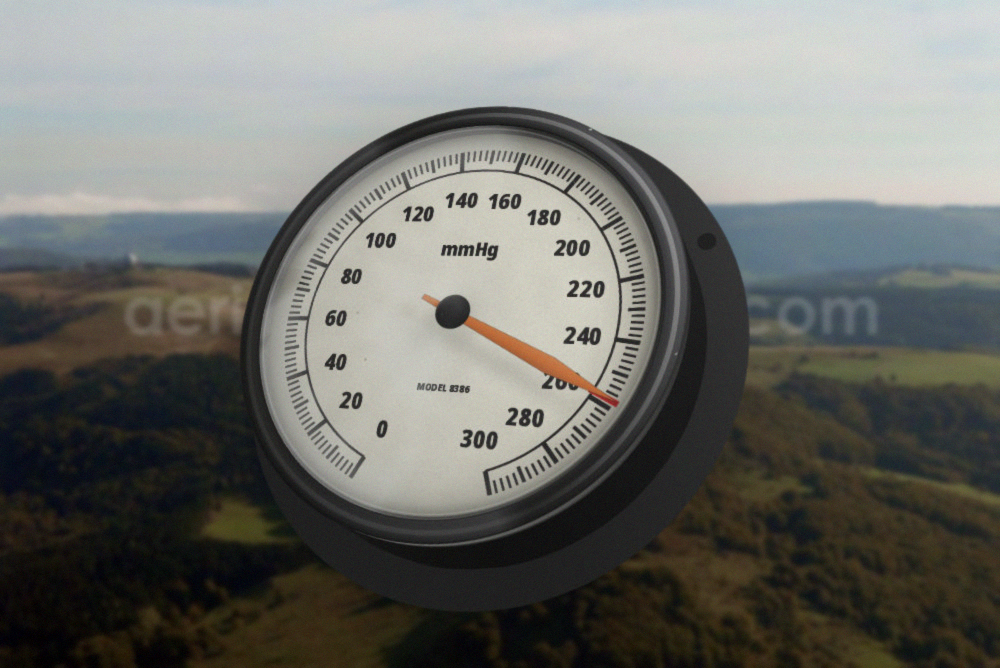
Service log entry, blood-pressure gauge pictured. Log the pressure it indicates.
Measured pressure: 258 mmHg
